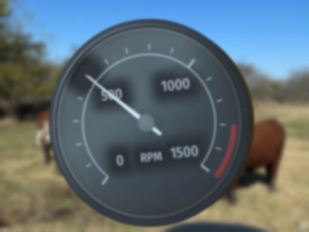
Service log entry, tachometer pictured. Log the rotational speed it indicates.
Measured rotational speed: 500 rpm
